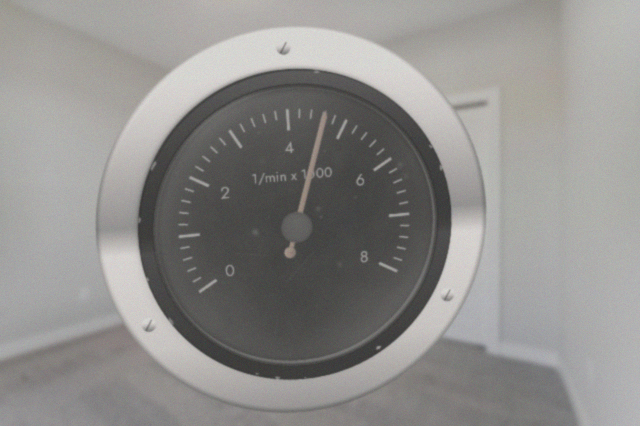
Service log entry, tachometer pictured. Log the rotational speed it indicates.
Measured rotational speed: 4600 rpm
